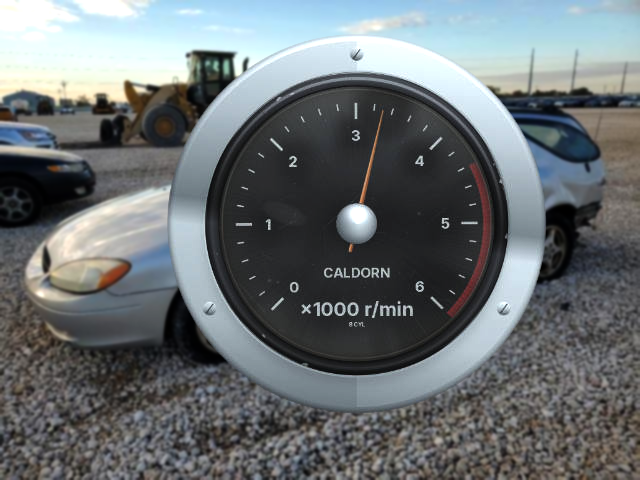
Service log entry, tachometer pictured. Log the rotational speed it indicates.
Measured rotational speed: 3300 rpm
